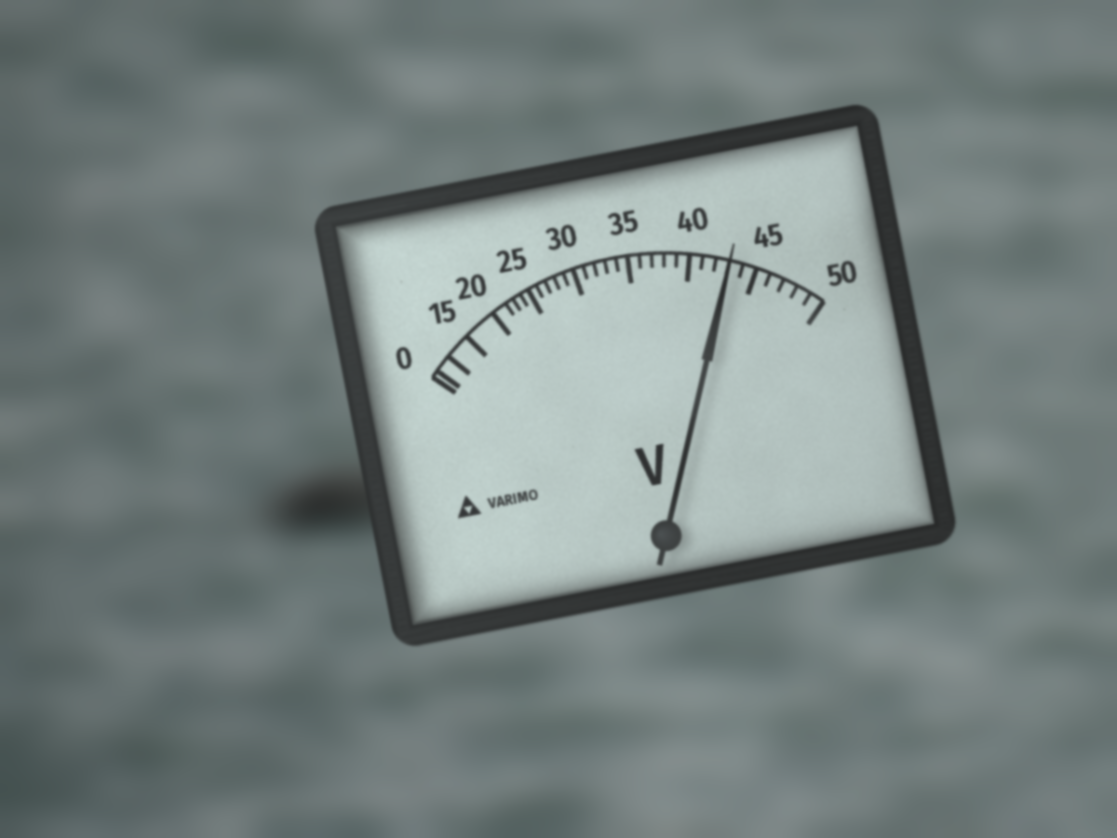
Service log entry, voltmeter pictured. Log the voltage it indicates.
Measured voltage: 43 V
